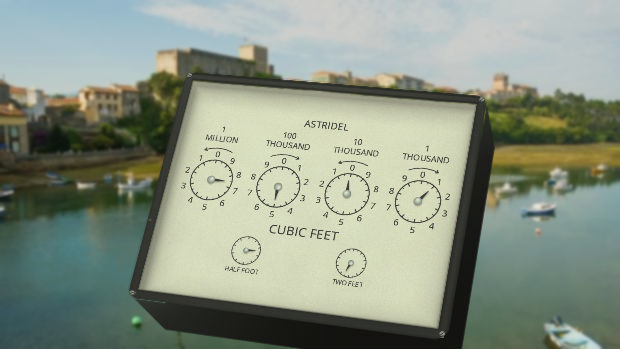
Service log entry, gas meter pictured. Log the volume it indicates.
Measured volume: 750100 ft³
